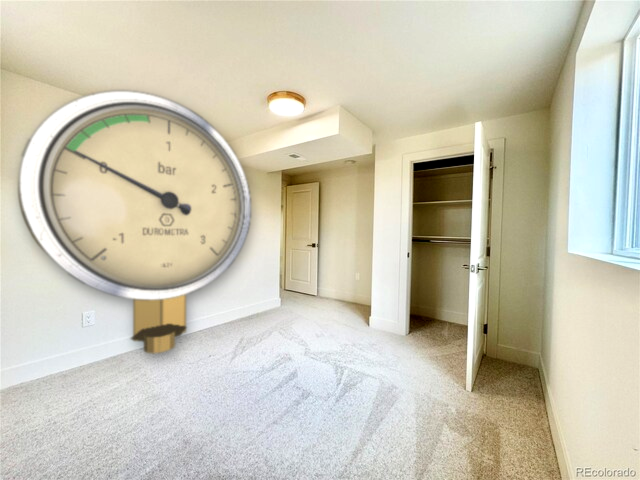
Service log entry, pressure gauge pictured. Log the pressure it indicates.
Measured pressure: 0 bar
